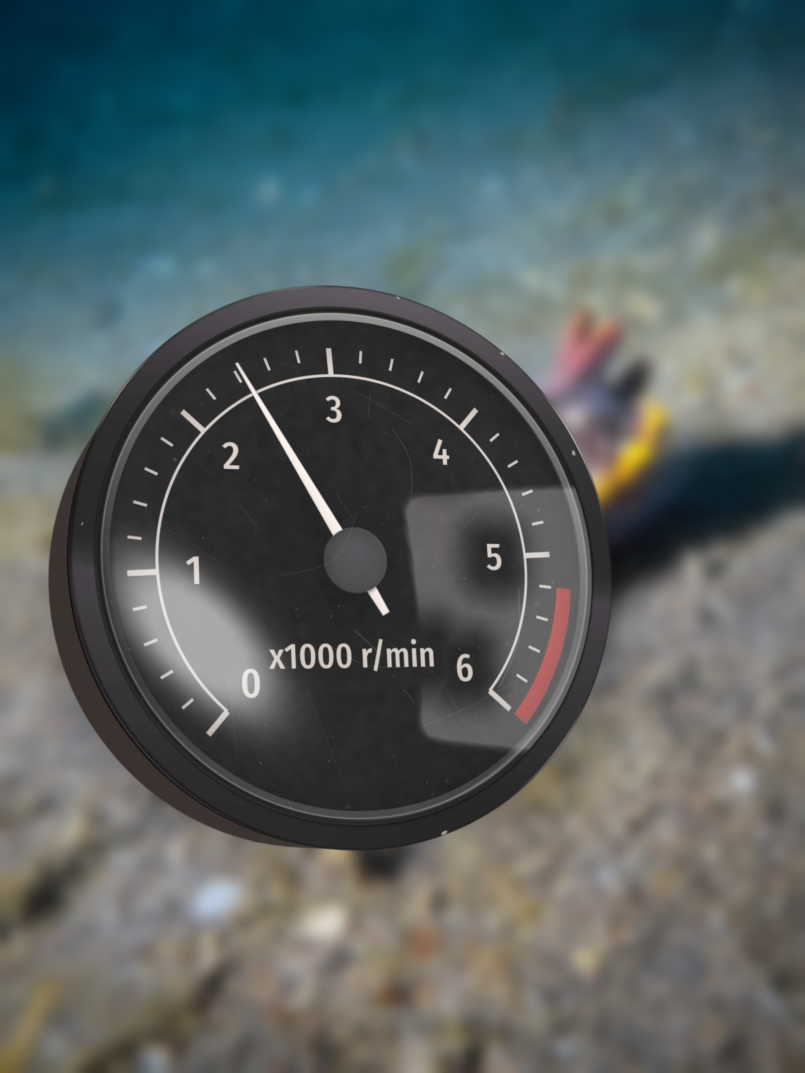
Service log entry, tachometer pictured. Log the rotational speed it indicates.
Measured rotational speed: 2400 rpm
